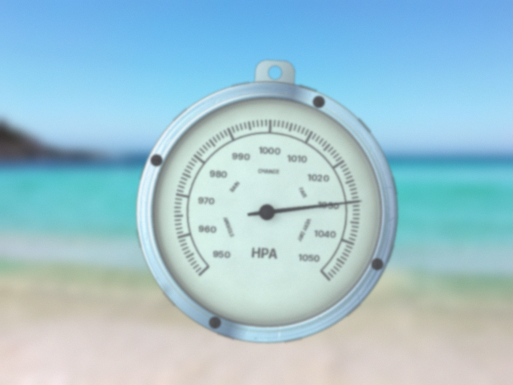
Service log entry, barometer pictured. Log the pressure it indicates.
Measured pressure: 1030 hPa
